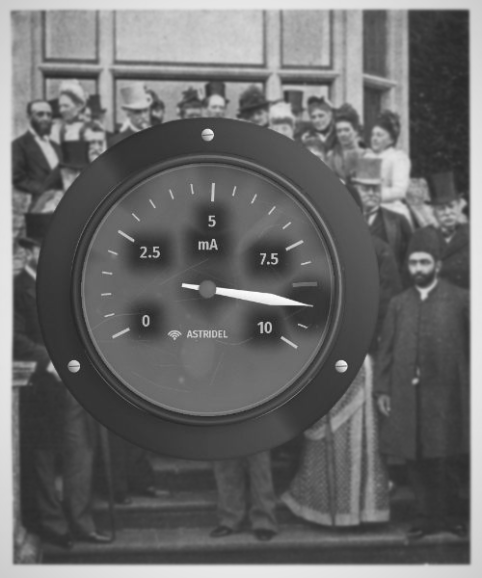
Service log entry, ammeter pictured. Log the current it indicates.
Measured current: 9 mA
